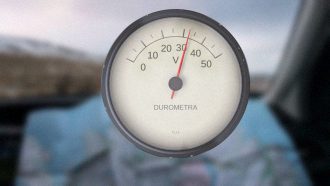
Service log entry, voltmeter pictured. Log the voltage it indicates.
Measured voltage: 32.5 V
